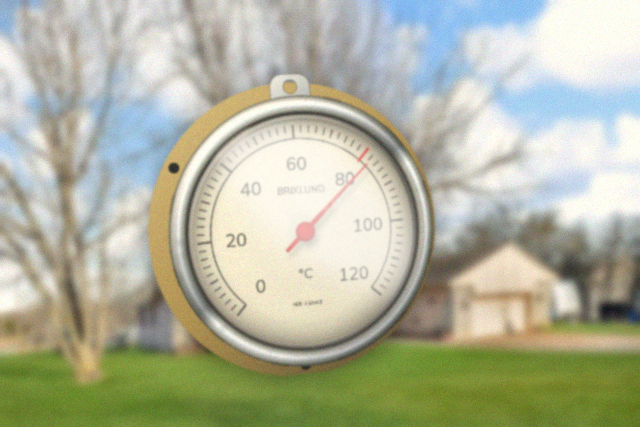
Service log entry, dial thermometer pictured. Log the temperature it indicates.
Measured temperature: 82 °C
